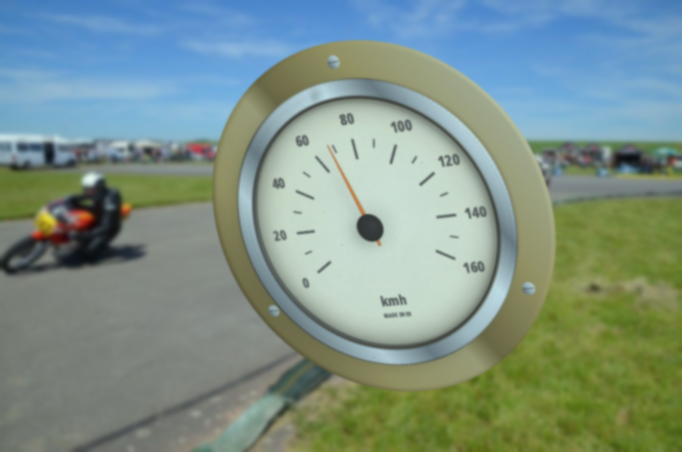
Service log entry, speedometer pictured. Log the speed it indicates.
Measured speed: 70 km/h
